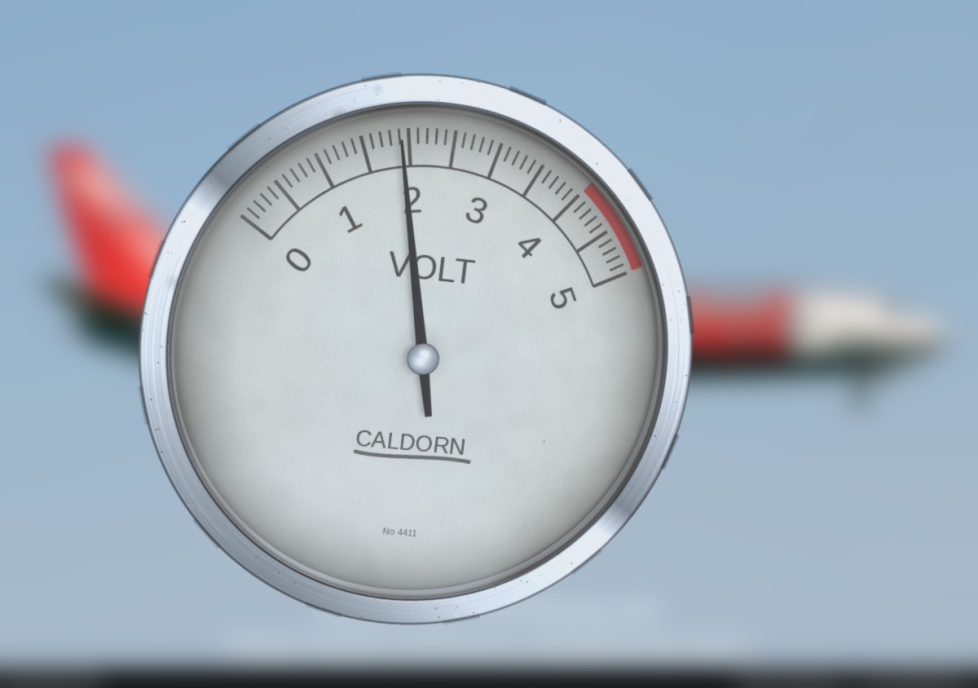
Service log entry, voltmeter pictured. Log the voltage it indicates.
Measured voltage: 1.9 V
